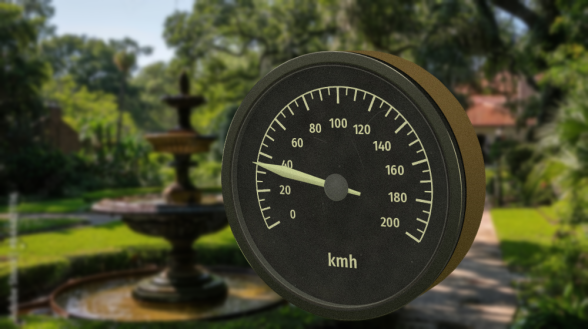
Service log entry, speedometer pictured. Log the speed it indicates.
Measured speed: 35 km/h
